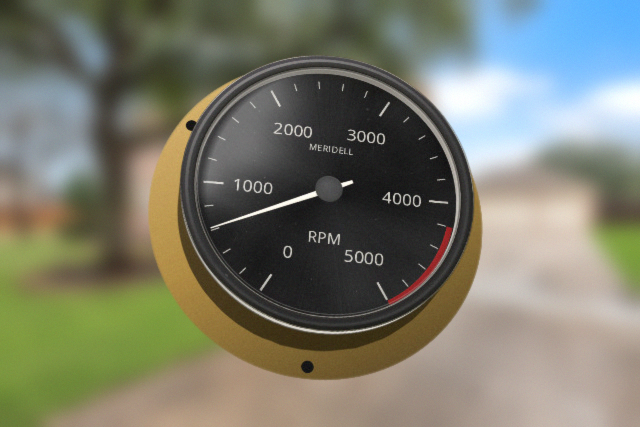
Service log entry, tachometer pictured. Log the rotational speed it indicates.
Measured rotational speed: 600 rpm
